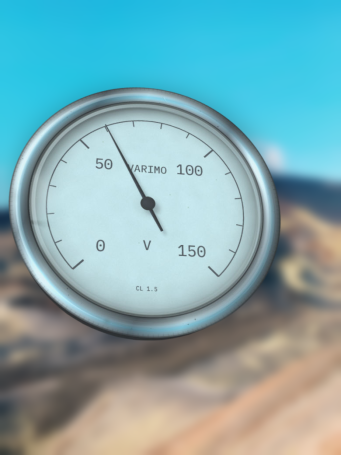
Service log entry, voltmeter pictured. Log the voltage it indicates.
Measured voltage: 60 V
